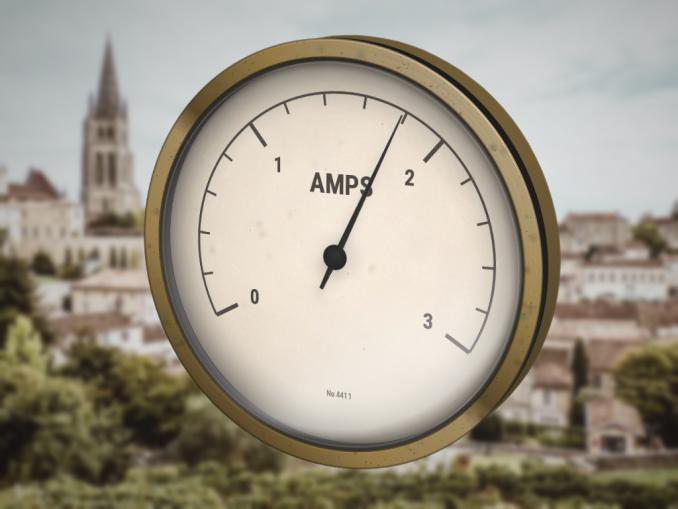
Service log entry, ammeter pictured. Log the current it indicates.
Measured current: 1.8 A
